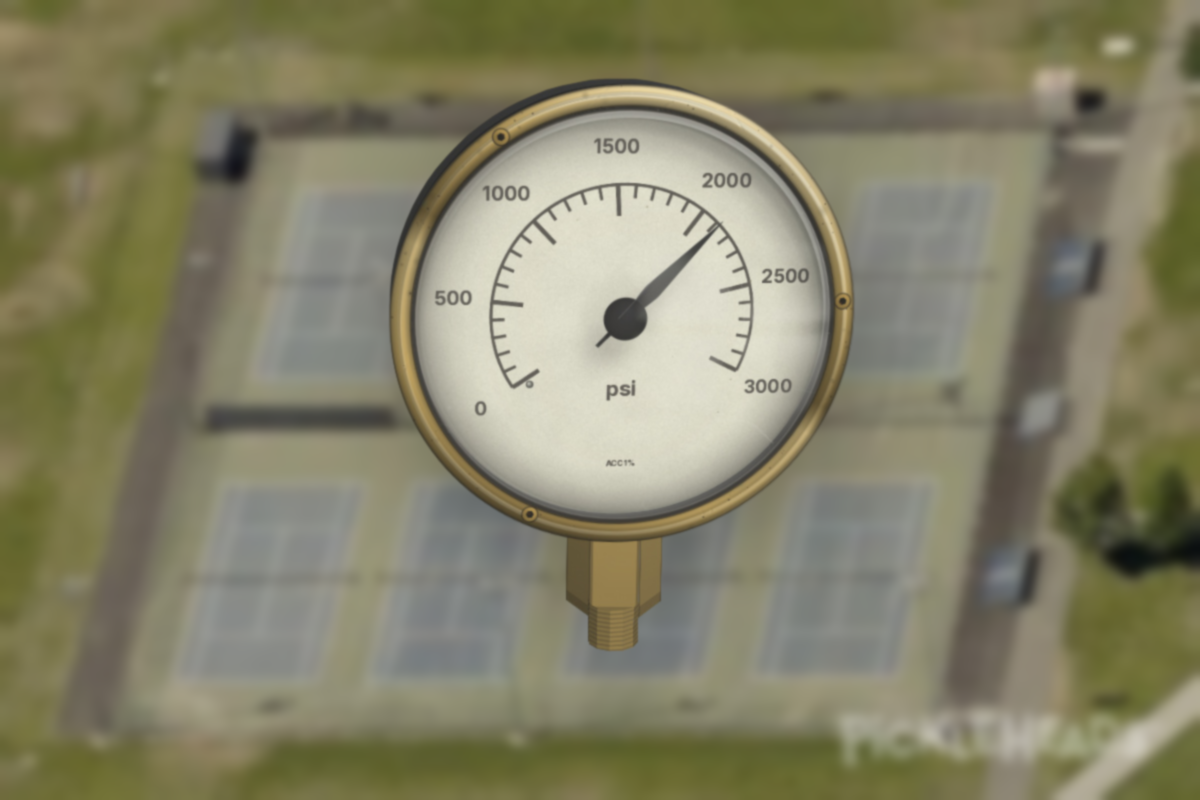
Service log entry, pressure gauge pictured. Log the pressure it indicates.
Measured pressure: 2100 psi
